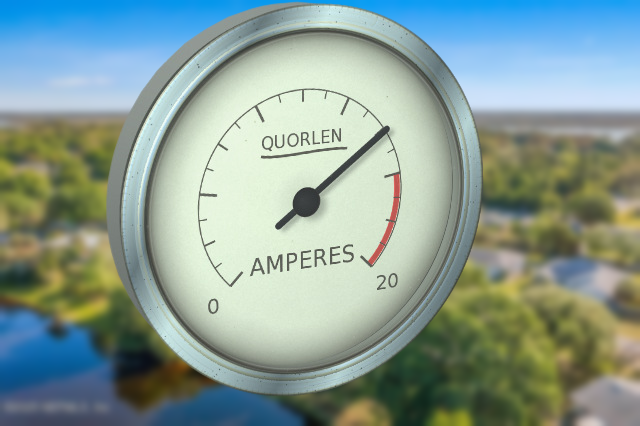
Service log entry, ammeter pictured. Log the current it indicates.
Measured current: 14 A
